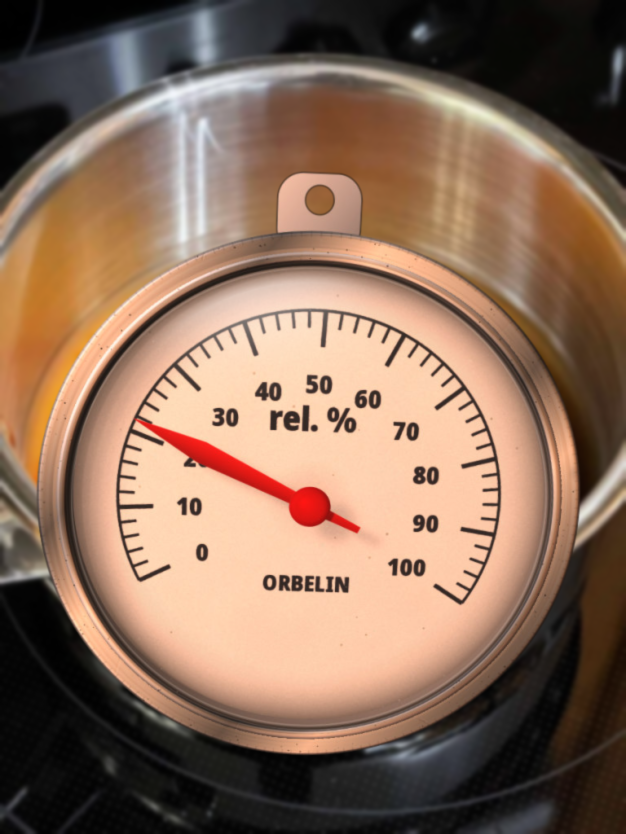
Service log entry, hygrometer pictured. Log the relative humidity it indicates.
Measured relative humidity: 22 %
